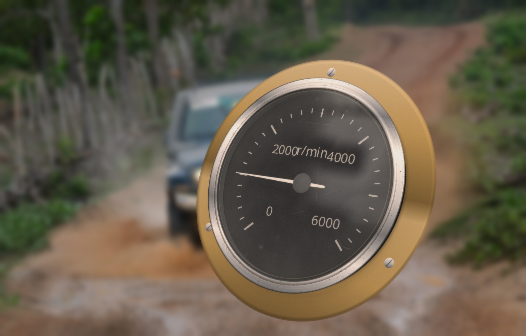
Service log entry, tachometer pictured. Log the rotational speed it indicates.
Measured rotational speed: 1000 rpm
